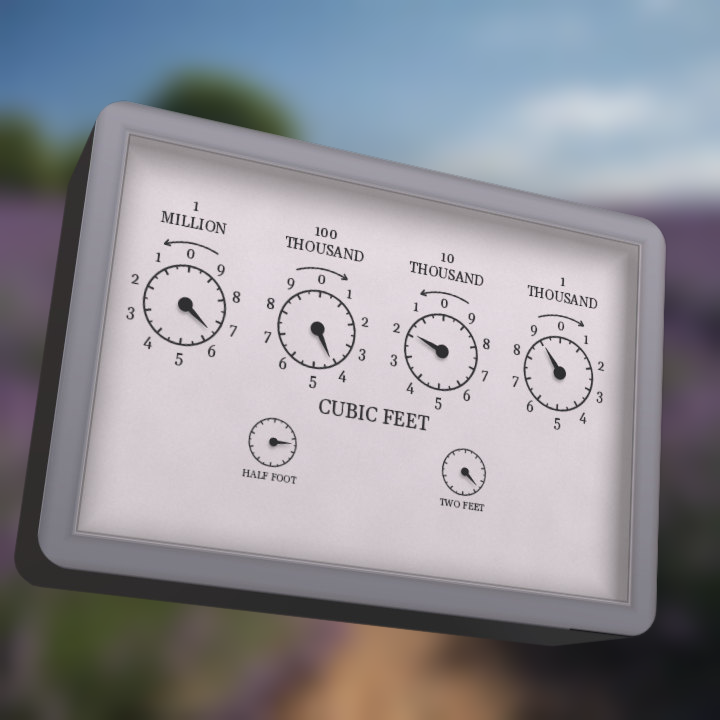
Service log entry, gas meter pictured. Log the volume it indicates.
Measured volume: 641900 ft³
